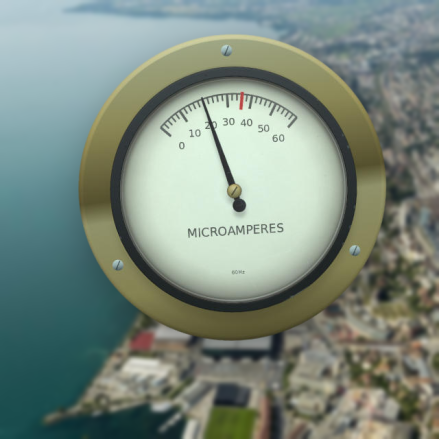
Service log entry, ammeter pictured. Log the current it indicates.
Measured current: 20 µA
